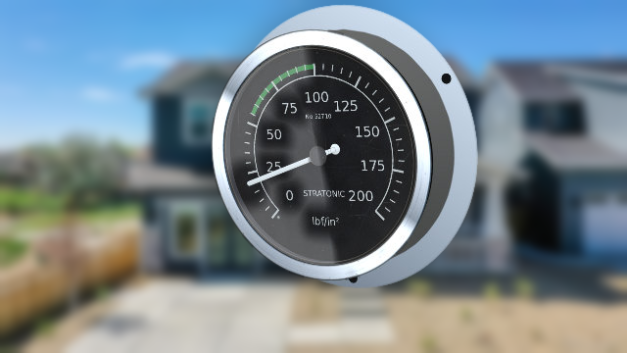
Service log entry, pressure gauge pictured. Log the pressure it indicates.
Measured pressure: 20 psi
